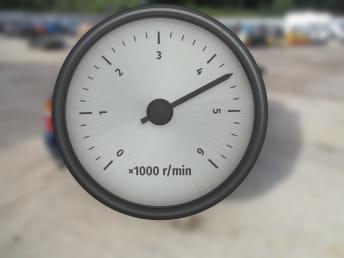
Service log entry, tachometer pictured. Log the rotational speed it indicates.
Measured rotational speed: 4400 rpm
